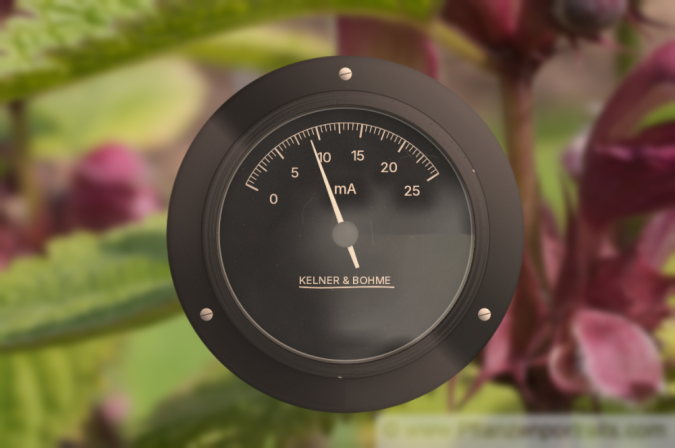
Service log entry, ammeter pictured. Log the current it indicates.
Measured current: 9 mA
